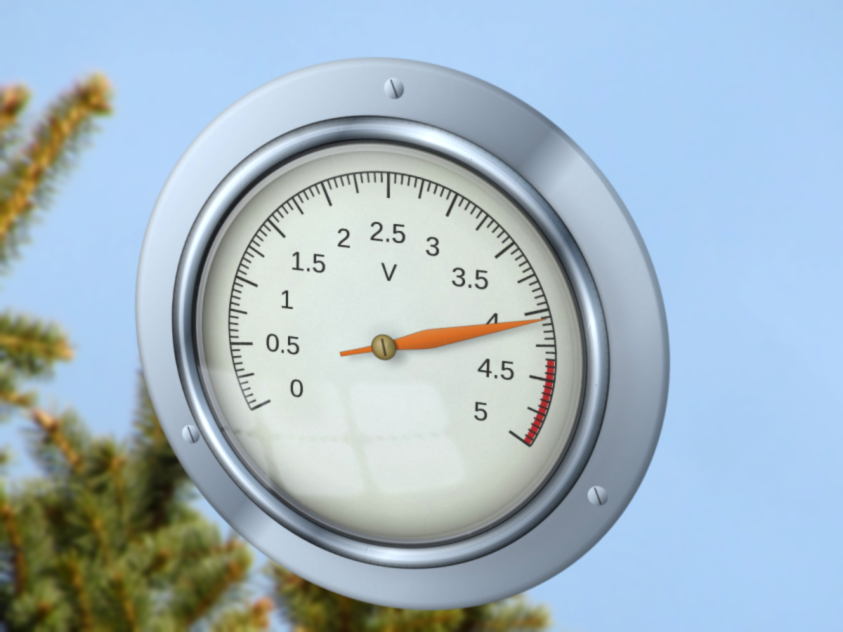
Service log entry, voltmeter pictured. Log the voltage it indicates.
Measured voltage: 4.05 V
